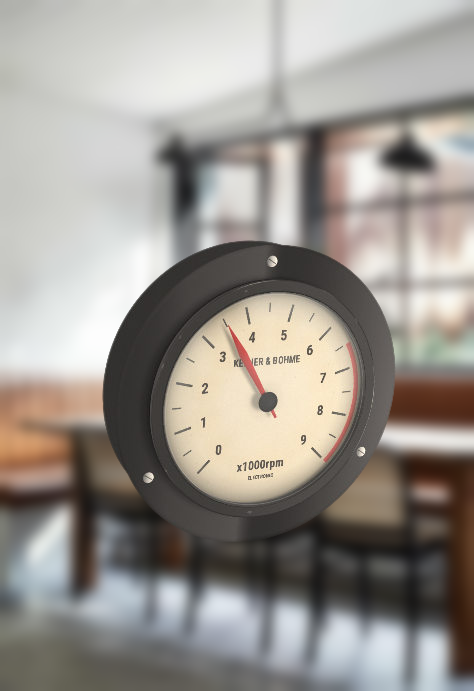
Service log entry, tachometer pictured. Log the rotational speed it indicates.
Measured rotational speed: 3500 rpm
